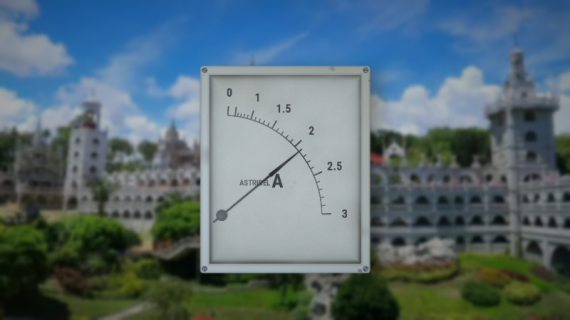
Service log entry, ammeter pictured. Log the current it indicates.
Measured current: 2.1 A
